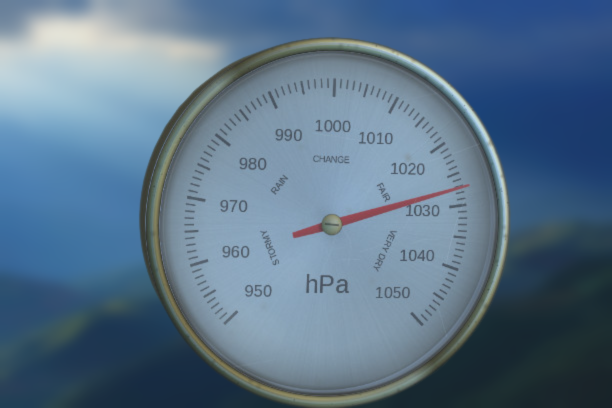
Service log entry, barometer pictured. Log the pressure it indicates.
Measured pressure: 1027 hPa
